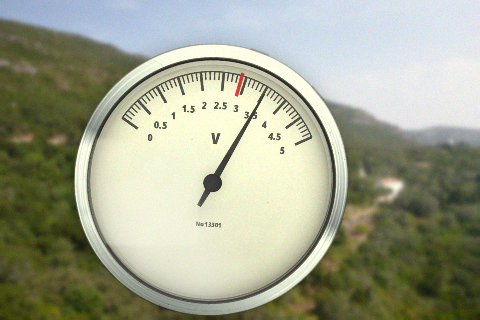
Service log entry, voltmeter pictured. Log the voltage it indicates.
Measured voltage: 3.5 V
